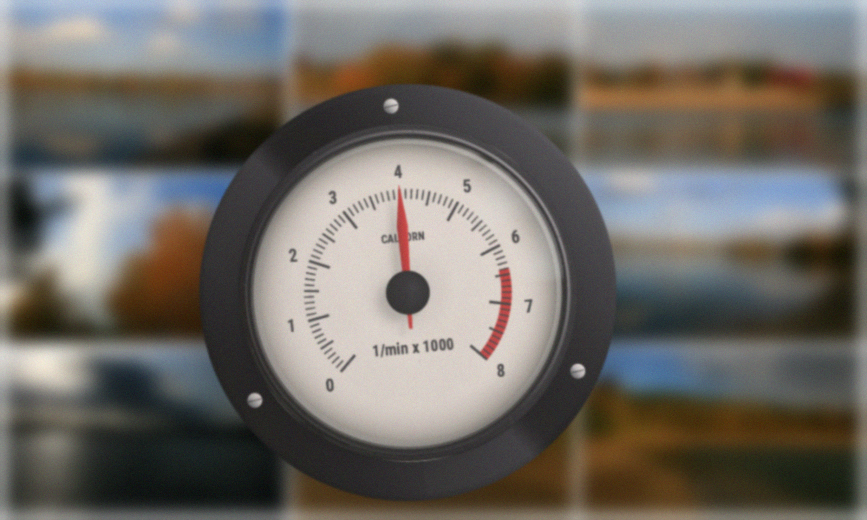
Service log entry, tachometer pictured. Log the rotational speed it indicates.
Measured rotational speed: 4000 rpm
